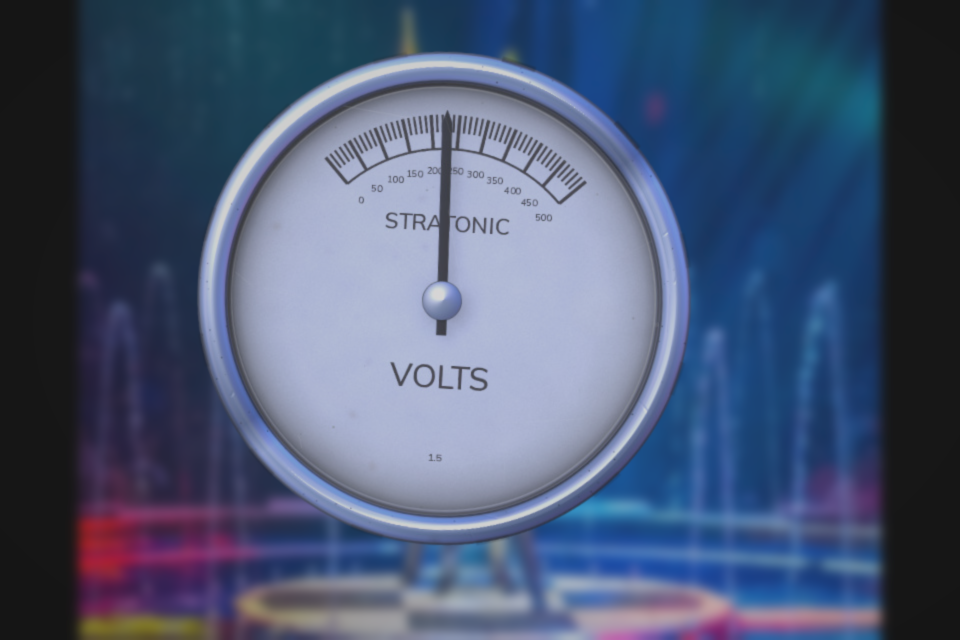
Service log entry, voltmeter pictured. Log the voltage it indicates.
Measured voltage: 230 V
